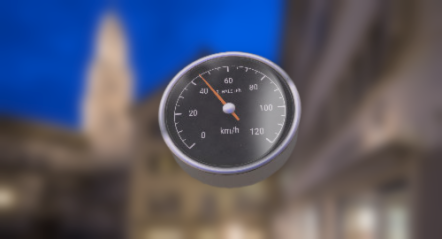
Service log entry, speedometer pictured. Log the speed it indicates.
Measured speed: 45 km/h
